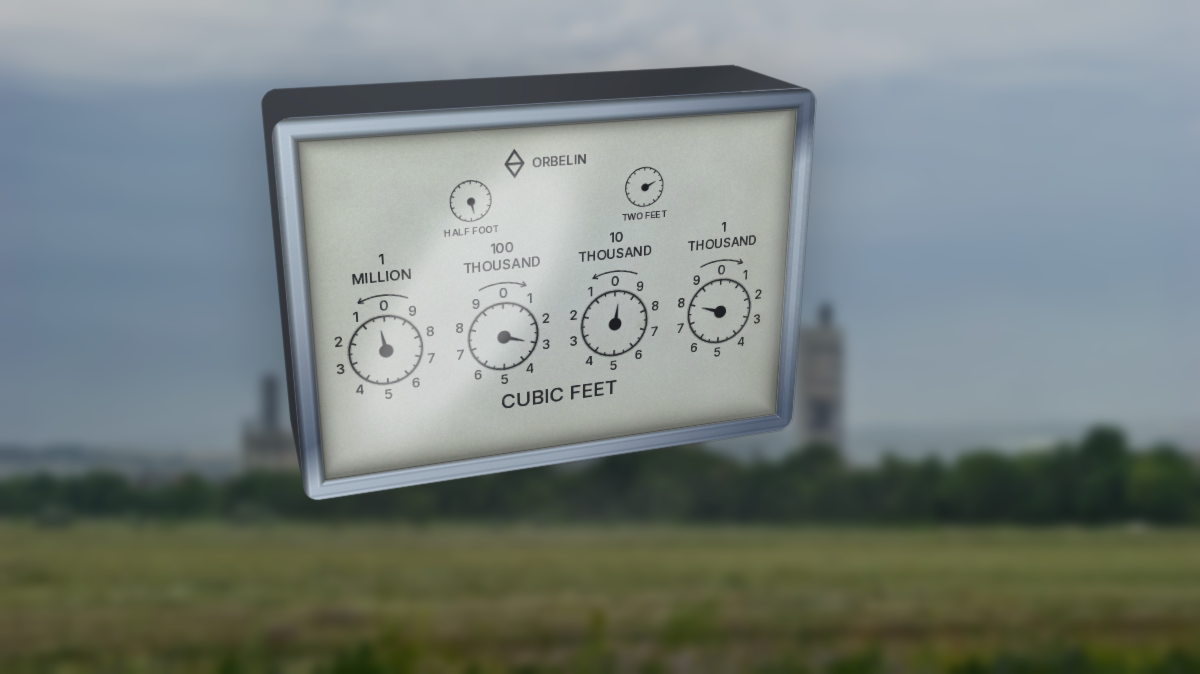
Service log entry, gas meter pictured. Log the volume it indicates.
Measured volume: 29800 ft³
